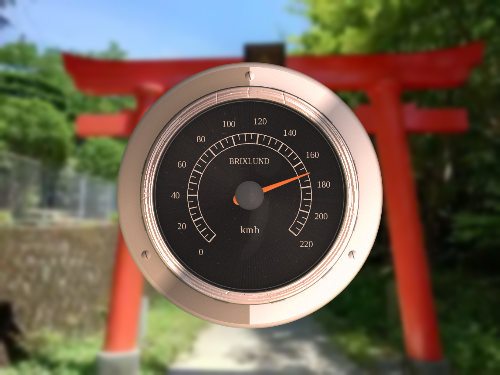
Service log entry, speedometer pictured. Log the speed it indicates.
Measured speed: 170 km/h
